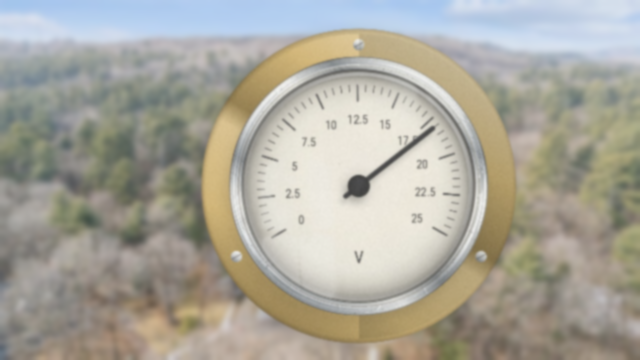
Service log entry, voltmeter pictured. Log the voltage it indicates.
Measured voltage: 18 V
